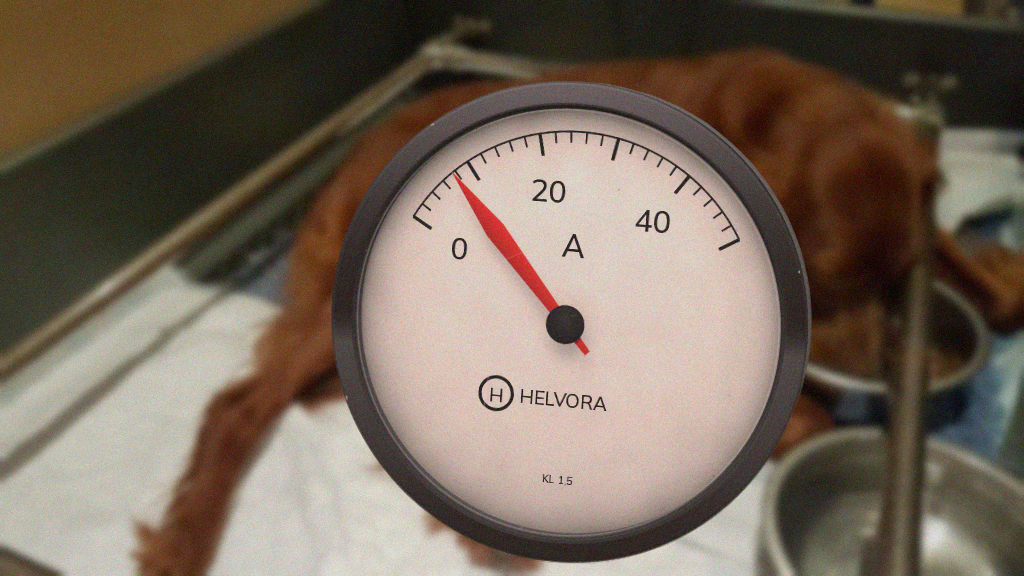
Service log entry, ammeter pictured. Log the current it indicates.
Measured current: 8 A
